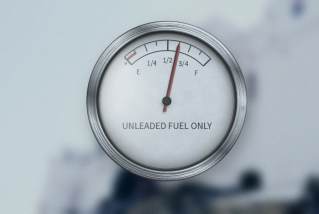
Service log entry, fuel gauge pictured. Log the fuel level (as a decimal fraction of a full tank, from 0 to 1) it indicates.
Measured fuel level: 0.625
